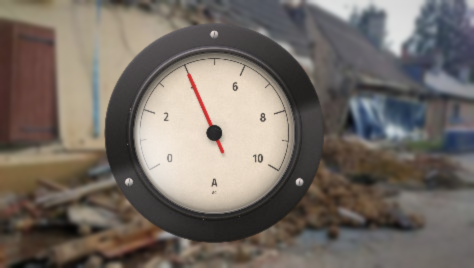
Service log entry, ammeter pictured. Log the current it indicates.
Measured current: 4 A
